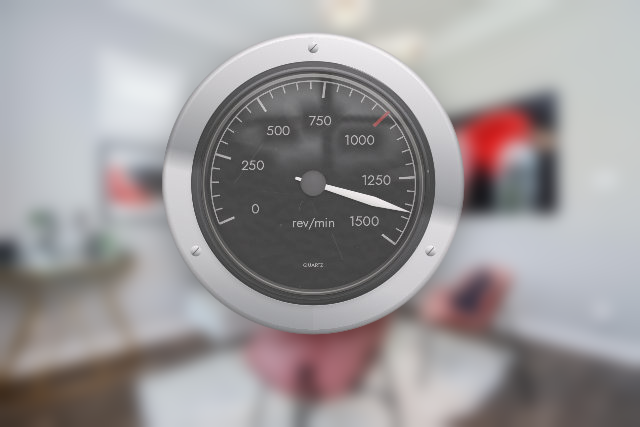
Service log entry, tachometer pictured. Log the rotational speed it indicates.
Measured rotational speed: 1375 rpm
